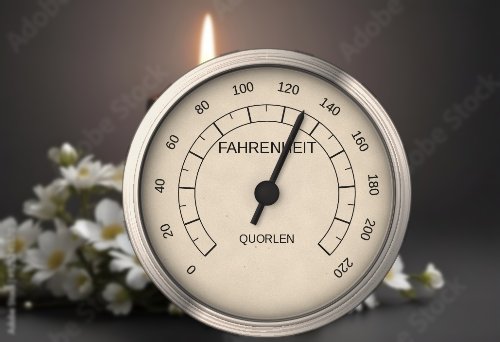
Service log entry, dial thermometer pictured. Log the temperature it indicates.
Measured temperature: 130 °F
